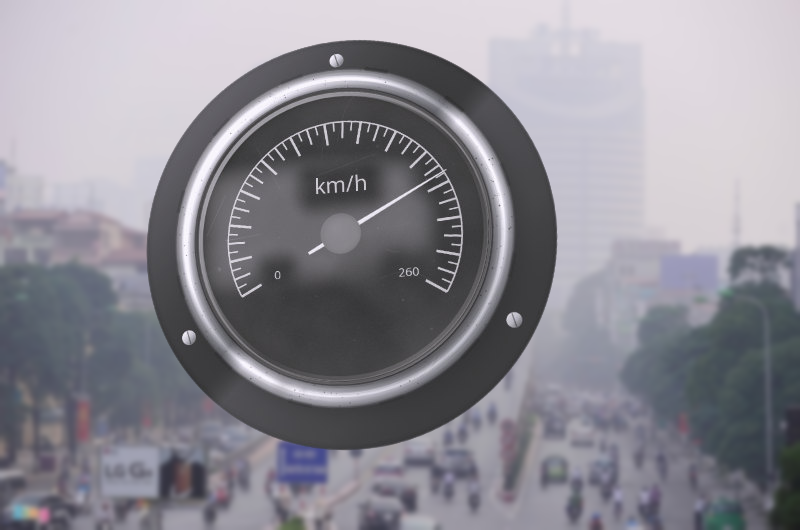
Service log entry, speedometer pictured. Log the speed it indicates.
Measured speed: 195 km/h
